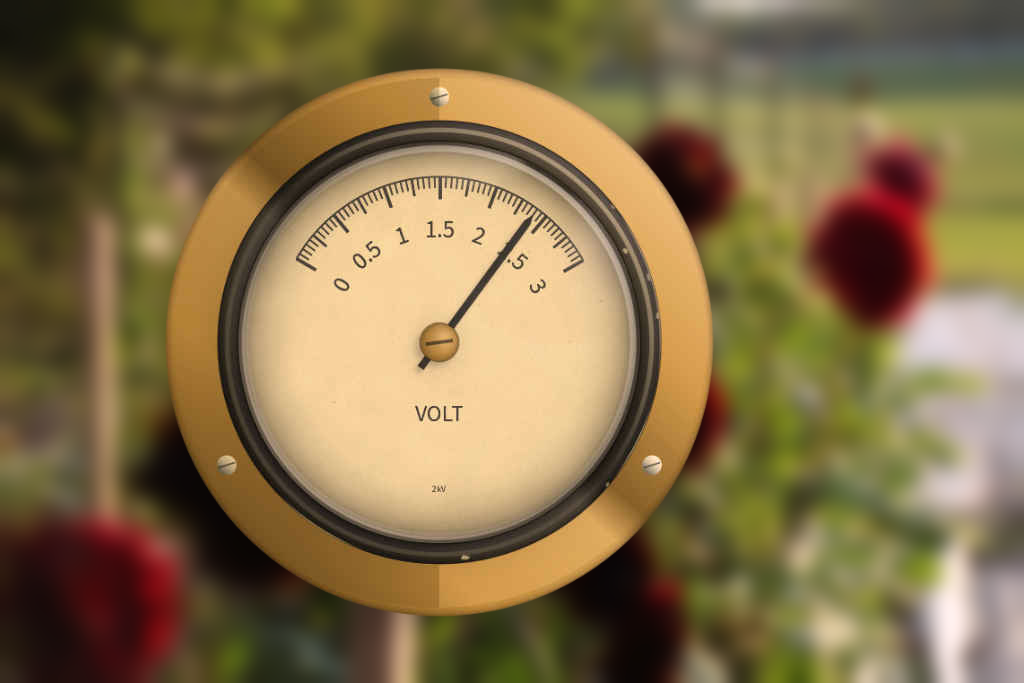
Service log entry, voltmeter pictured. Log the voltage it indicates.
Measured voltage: 2.4 V
